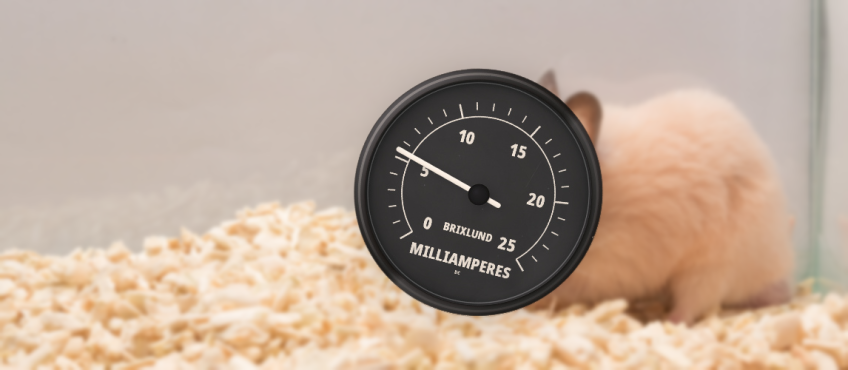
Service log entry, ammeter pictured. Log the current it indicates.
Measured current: 5.5 mA
